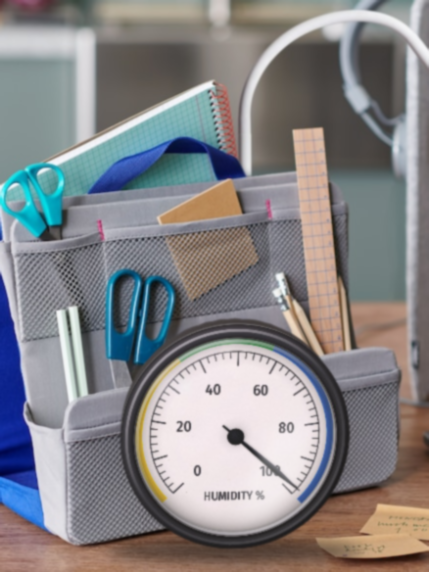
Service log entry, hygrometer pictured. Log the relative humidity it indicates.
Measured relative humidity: 98 %
